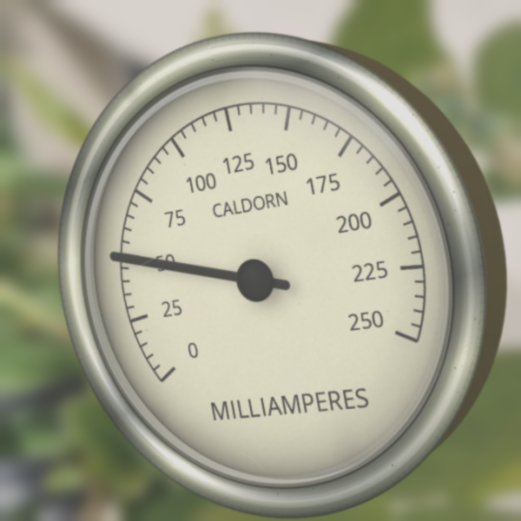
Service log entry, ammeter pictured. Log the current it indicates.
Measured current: 50 mA
